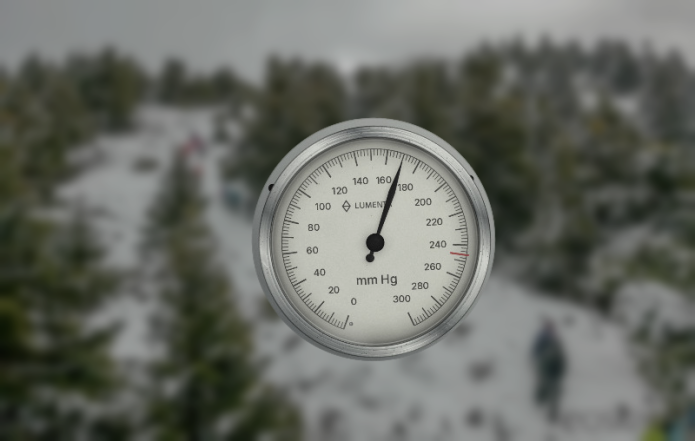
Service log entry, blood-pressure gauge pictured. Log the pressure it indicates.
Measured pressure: 170 mmHg
